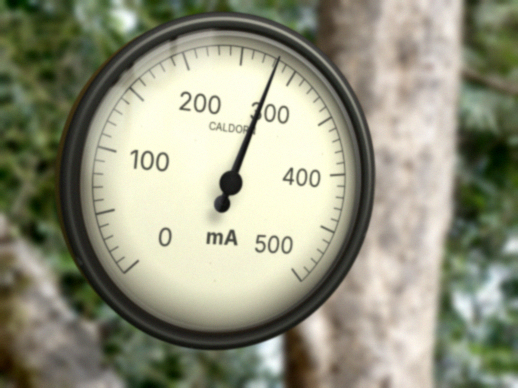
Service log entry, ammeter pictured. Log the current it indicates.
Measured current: 280 mA
